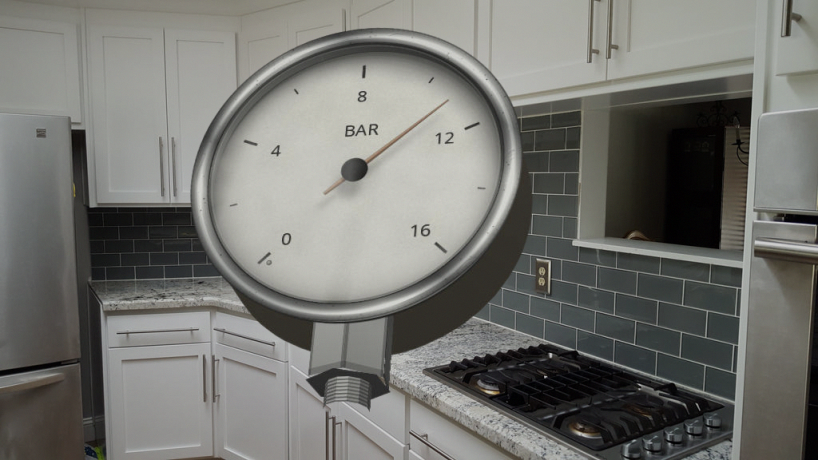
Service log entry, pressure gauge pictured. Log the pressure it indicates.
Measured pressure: 11 bar
